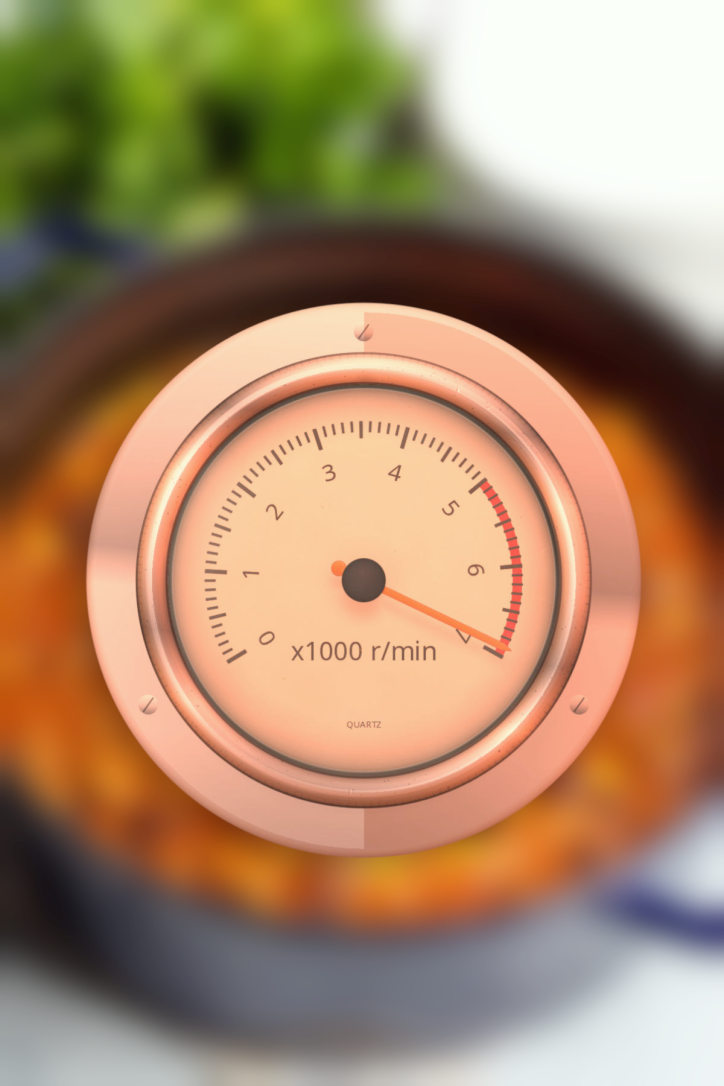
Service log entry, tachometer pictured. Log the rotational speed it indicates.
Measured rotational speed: 6900 rpm
